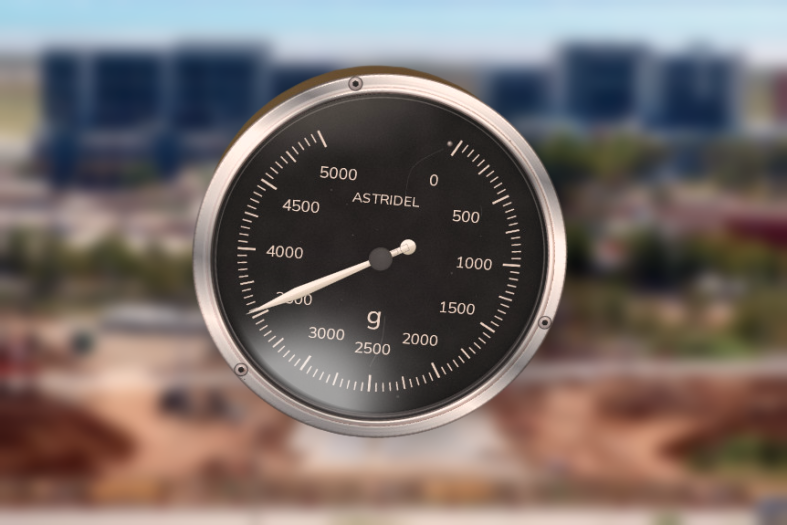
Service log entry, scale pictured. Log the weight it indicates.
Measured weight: 3550 g
